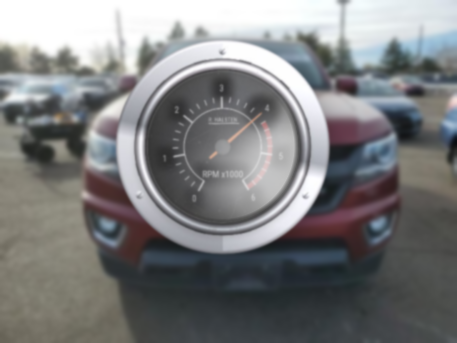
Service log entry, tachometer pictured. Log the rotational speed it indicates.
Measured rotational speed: 4000 rpm
